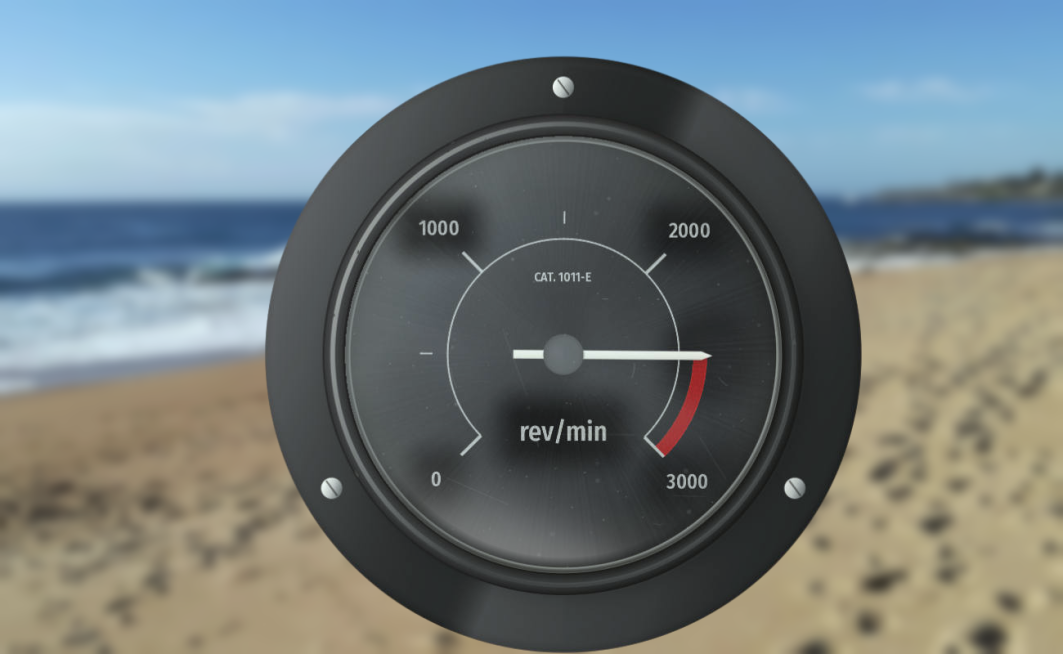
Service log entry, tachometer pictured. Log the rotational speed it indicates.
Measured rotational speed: 2500 rpm
